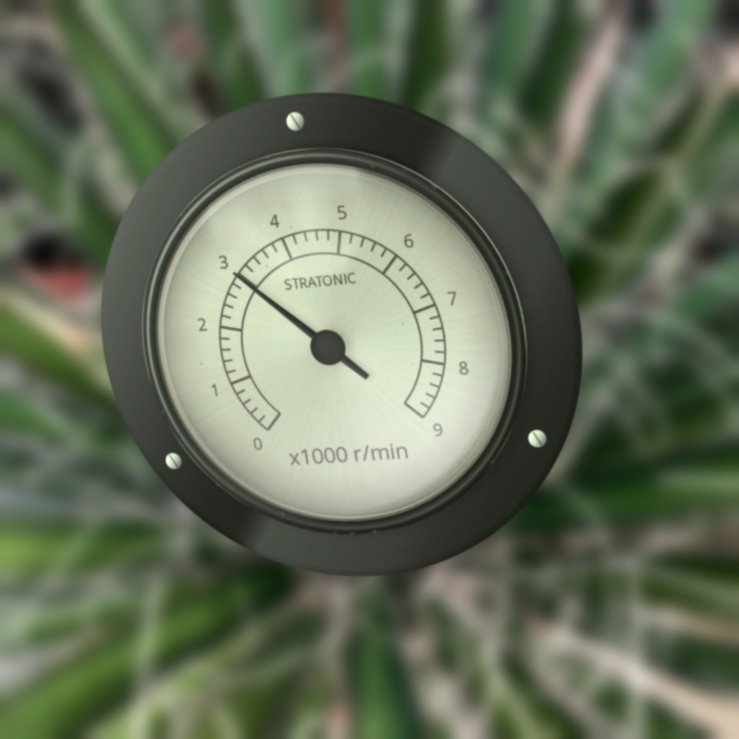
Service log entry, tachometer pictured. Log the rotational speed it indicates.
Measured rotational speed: 3000 rpm
